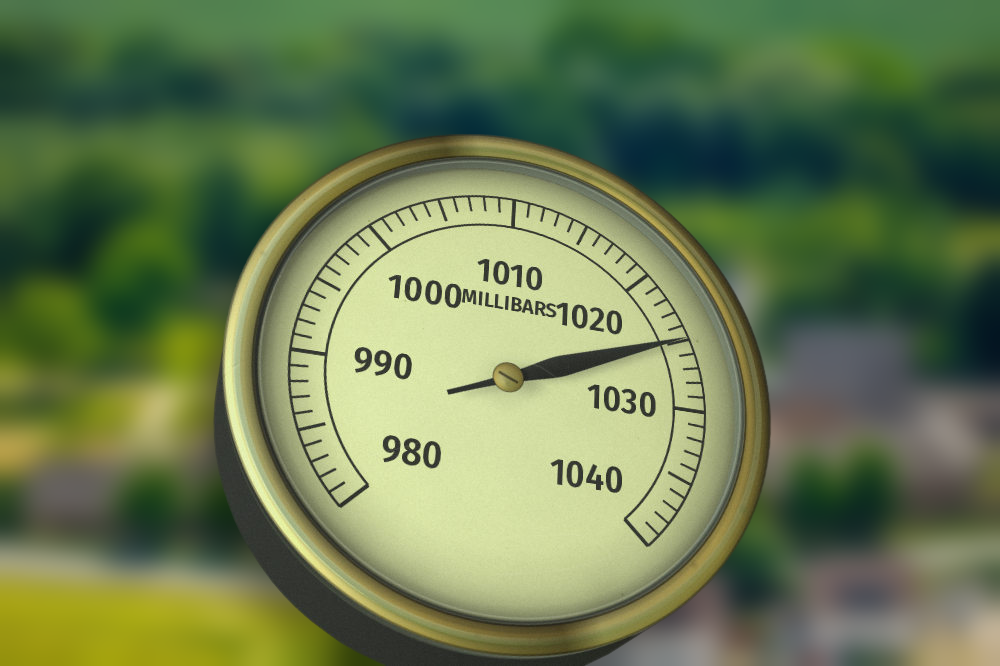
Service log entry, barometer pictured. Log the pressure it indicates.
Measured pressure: 1025 mbar
